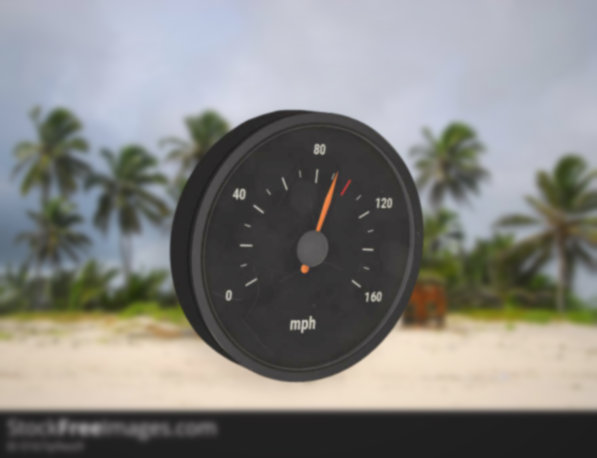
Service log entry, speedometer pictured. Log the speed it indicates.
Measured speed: 90 mph
